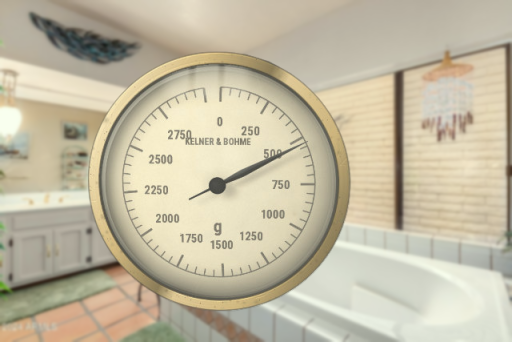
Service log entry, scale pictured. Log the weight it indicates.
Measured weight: 525 g
